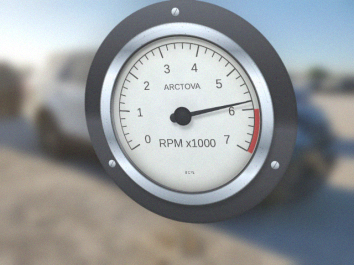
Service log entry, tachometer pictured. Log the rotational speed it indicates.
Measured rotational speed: 5800 rpm
